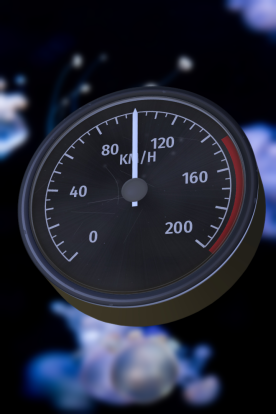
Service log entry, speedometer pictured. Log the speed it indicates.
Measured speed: 100 km/h
